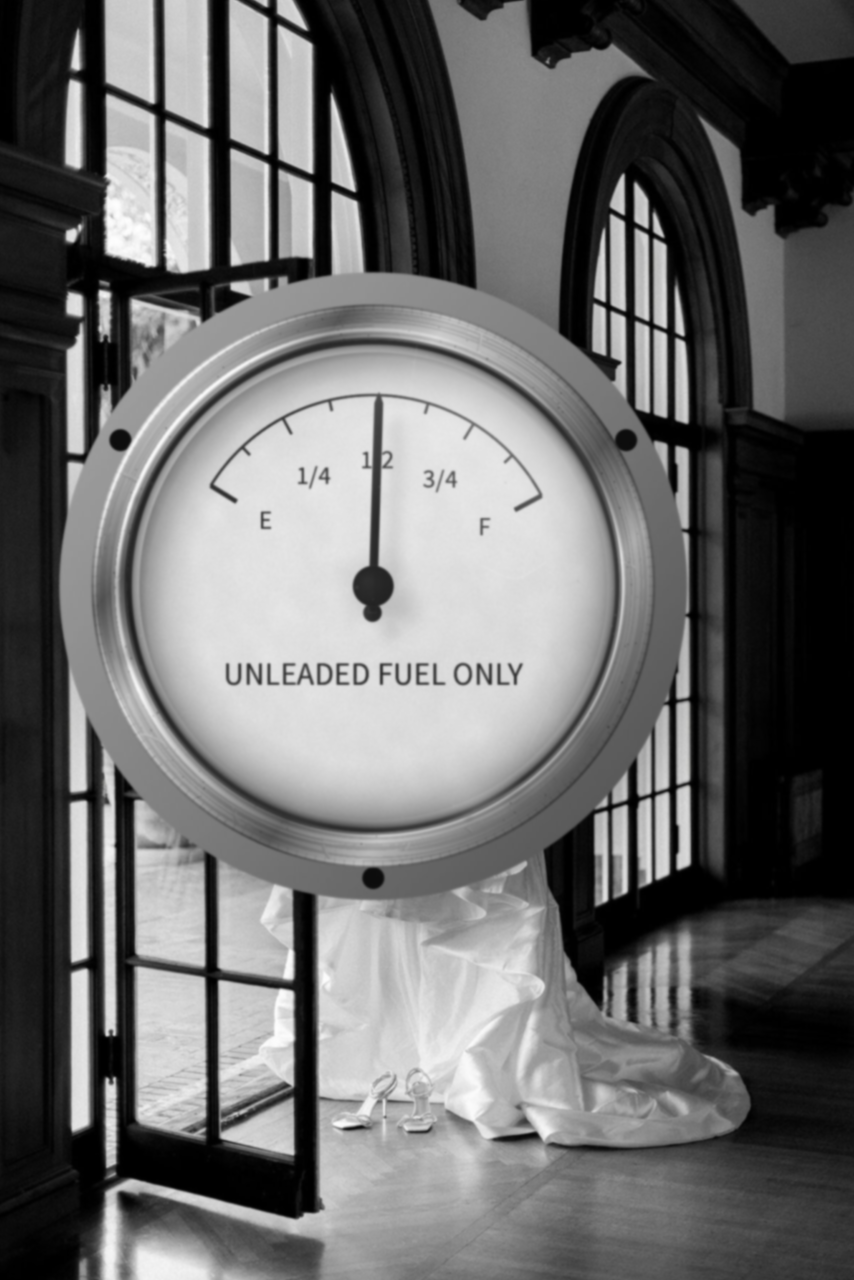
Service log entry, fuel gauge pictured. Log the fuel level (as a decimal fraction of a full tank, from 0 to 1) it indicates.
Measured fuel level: 0.5
